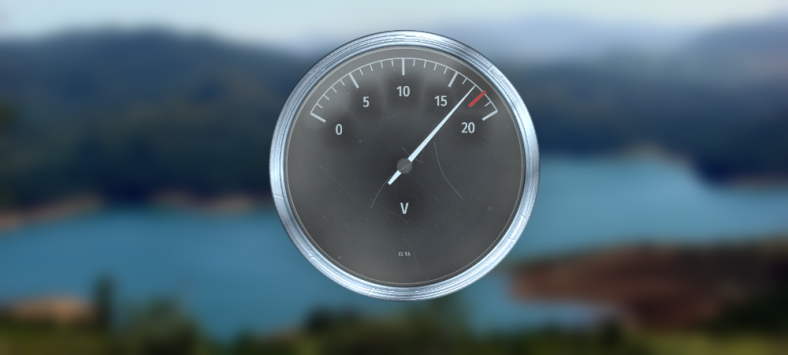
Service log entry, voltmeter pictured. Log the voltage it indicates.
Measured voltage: 17 V
